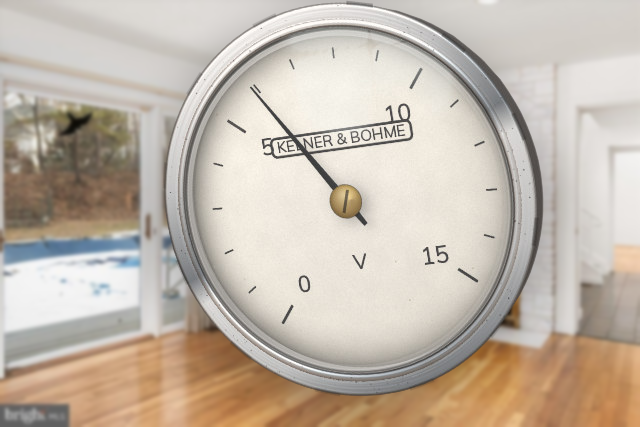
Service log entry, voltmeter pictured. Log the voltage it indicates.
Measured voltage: 6 V
